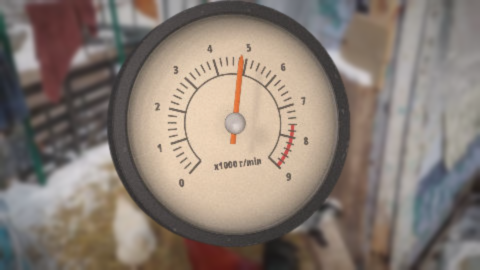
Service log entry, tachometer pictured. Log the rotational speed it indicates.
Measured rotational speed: 4800 rpm
